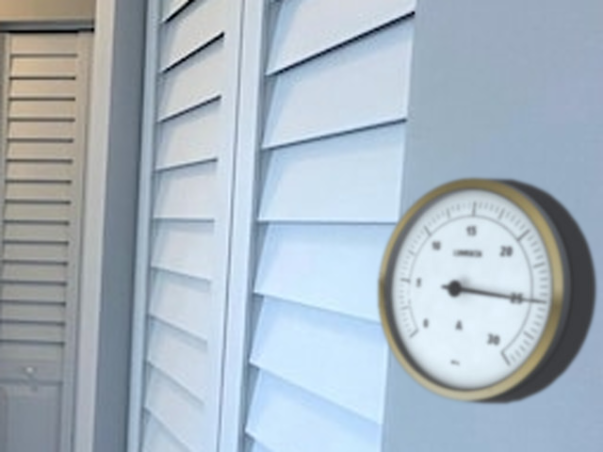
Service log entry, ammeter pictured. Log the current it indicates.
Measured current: 25 A
